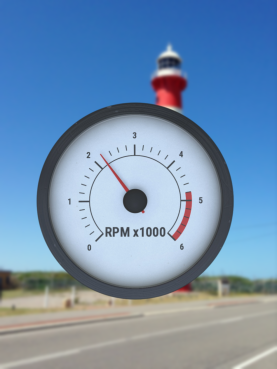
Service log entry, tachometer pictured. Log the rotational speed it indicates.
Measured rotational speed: 2200 rpm
